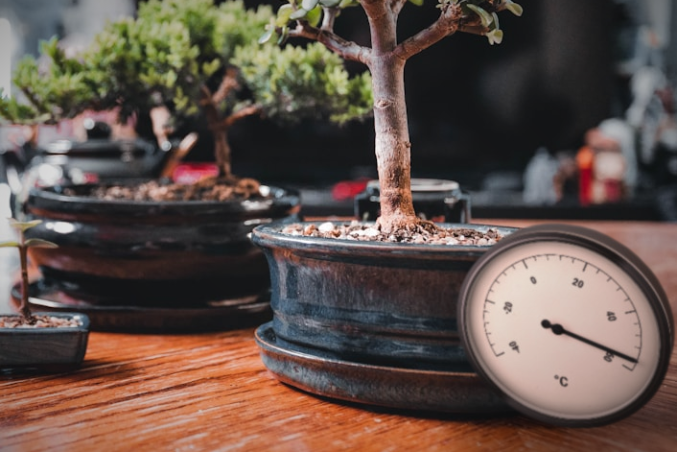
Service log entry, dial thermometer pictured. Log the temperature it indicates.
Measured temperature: 56 °C
